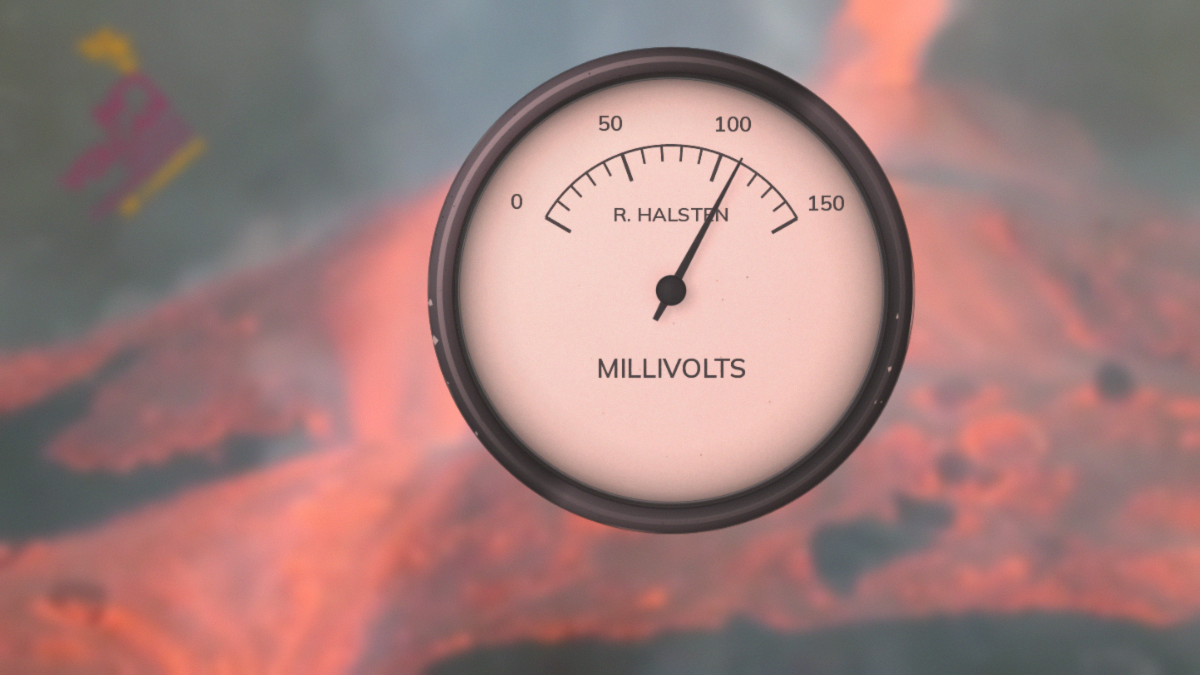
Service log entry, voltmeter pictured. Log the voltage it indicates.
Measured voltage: 110 mV
